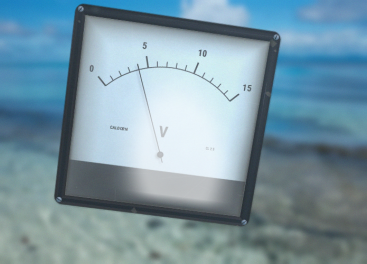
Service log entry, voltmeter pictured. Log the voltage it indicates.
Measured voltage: 4 V
